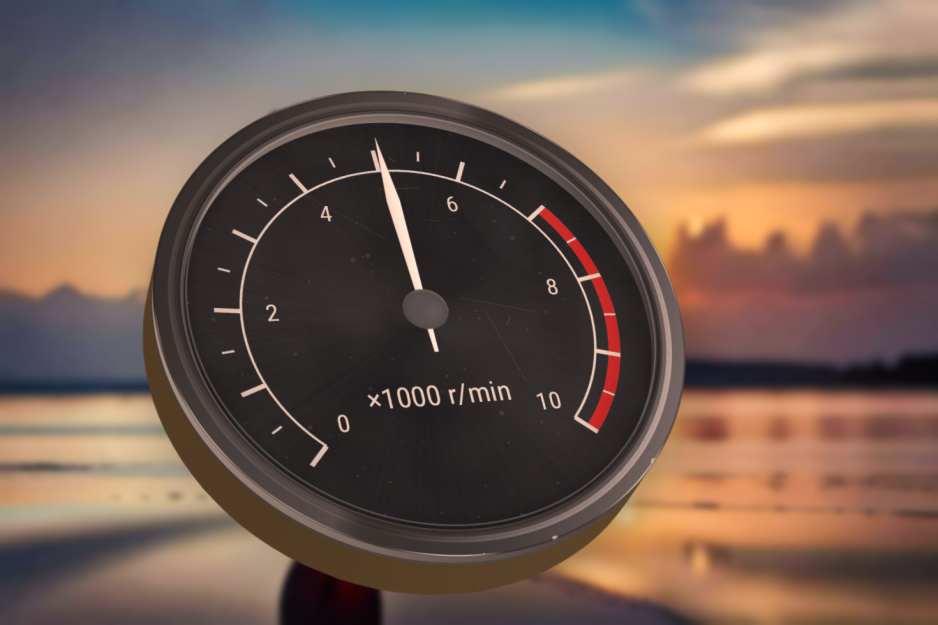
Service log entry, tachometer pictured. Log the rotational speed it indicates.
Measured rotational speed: 5000 rpm
